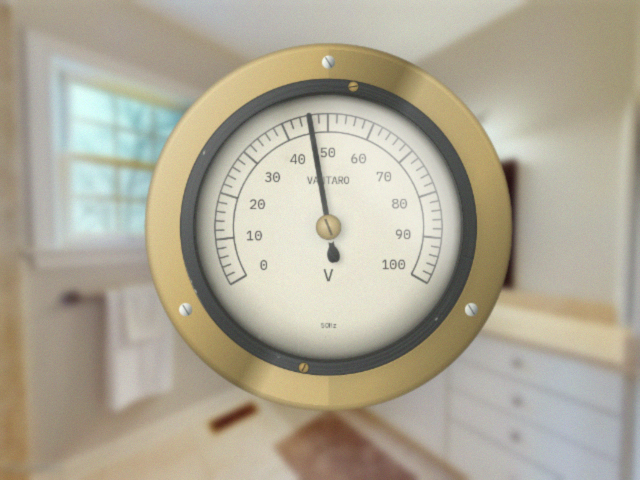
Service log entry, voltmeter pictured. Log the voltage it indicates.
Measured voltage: 46 V
